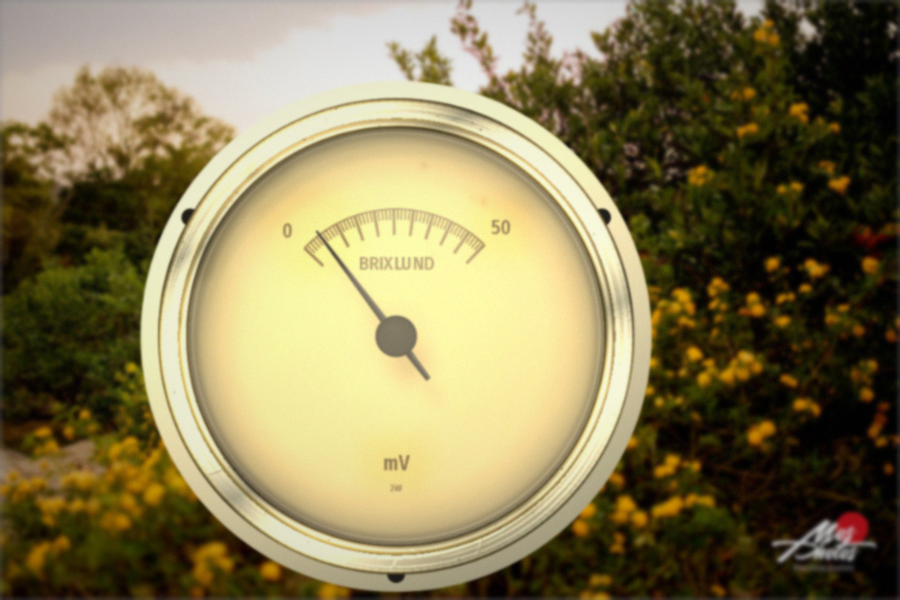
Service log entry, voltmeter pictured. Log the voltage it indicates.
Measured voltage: 5 mV
